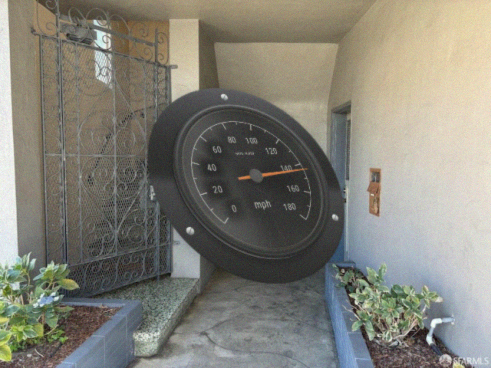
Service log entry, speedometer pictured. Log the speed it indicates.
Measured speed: 145 mph
